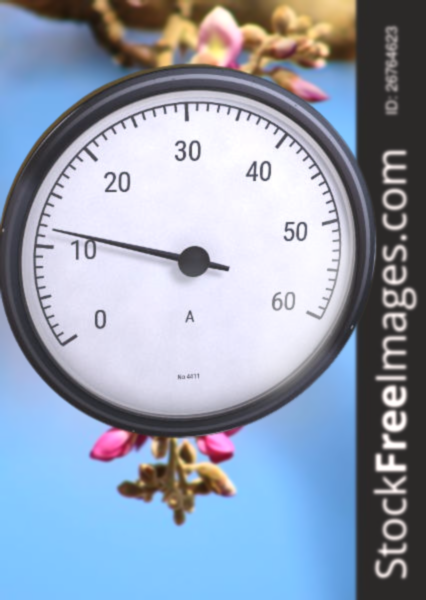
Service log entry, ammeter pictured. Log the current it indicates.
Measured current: 12 A
